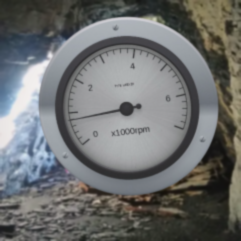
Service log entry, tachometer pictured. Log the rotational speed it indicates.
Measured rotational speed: 800 rpm
